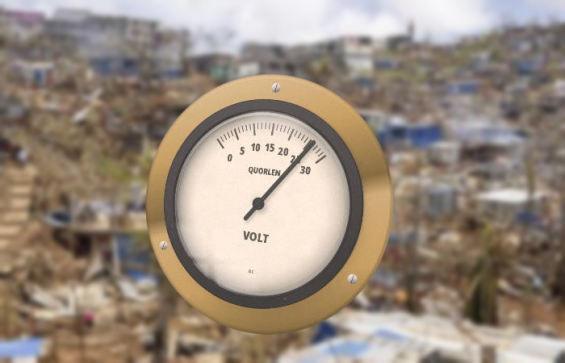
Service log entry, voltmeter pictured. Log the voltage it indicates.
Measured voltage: 26 V
